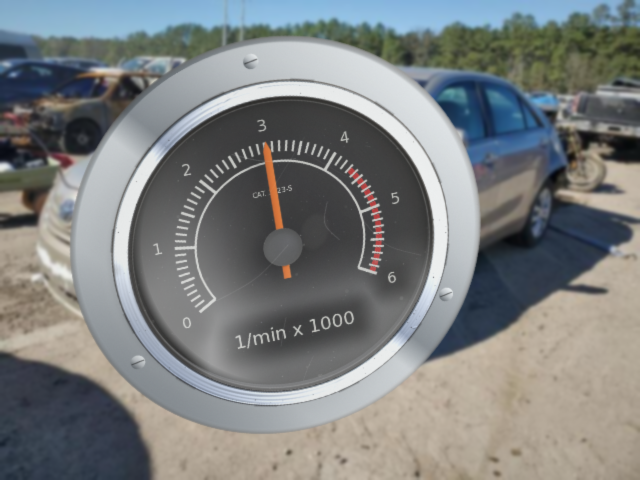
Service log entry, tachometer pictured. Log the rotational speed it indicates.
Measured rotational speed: 3000 rpm
